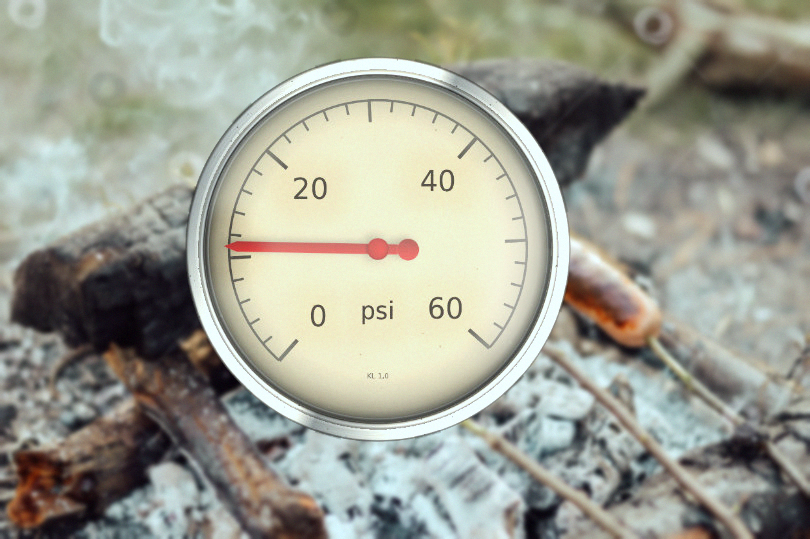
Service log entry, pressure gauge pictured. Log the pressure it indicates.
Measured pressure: 11 psi
